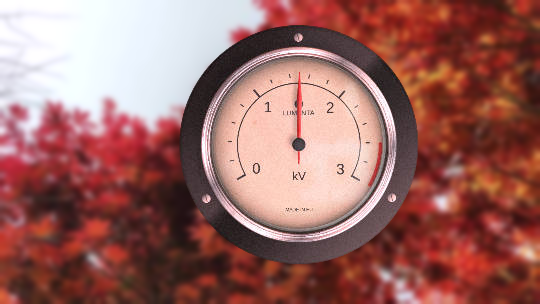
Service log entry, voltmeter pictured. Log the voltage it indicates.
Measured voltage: 1.5 kV
